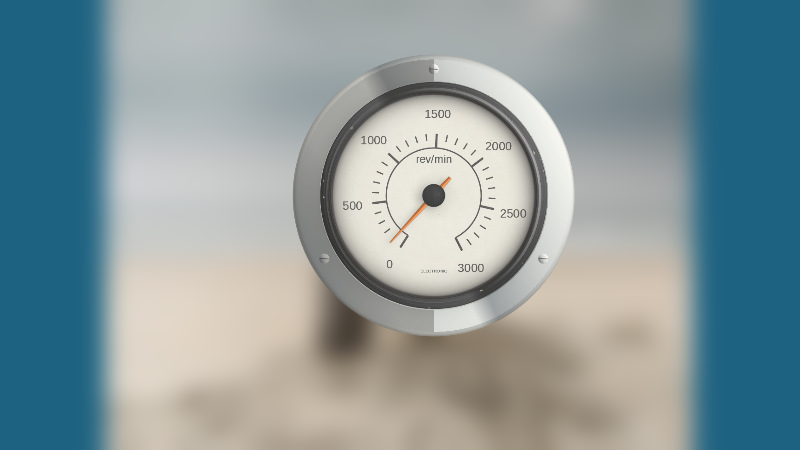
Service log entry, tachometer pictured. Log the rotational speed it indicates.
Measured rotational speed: 100 rpm
